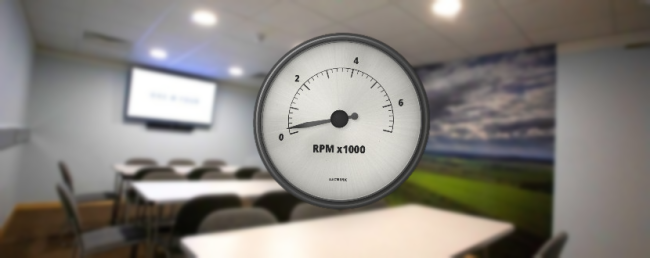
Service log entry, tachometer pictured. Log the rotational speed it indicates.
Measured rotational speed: 200 rpm
